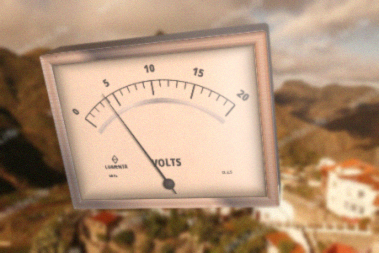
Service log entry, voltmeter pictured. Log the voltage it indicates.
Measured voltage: 4 V
